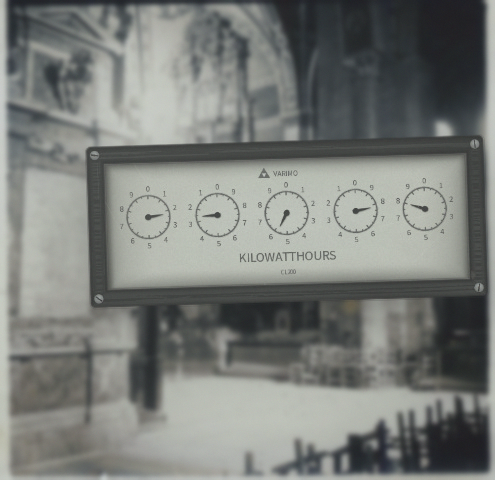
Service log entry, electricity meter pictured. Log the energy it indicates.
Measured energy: 22578 kWh
